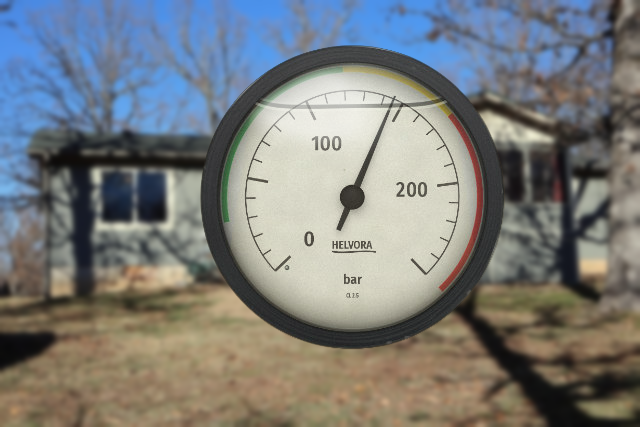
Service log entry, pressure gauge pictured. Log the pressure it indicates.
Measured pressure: 145 bar
